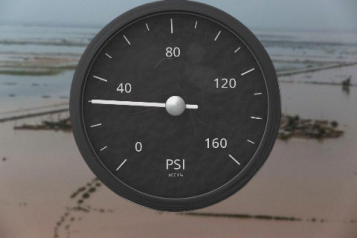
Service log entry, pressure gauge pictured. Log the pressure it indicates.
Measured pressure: 30 psi
